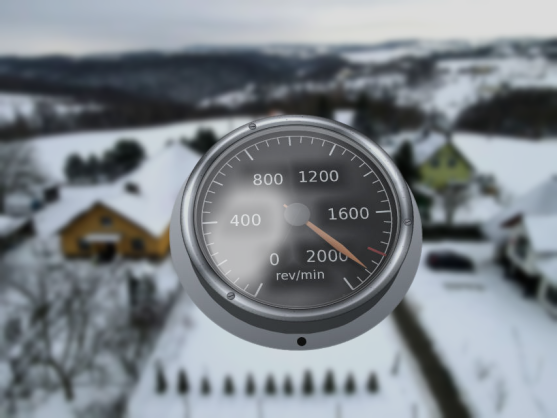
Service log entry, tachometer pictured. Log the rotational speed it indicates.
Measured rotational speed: 1900 rpm
